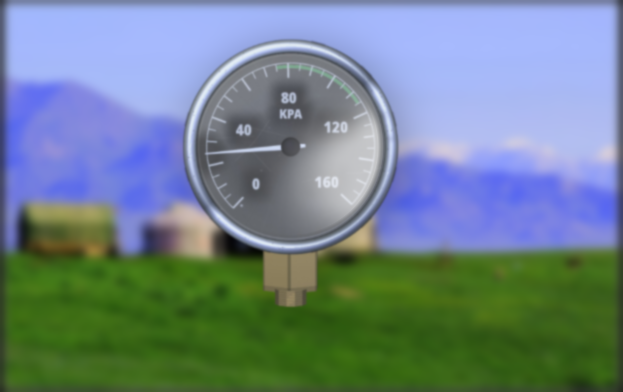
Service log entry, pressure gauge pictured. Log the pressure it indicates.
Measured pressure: 25 kPa
